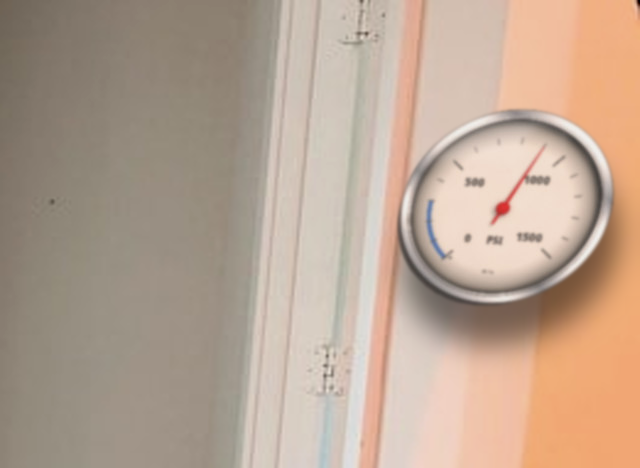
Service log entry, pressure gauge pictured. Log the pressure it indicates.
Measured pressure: 900 psi
